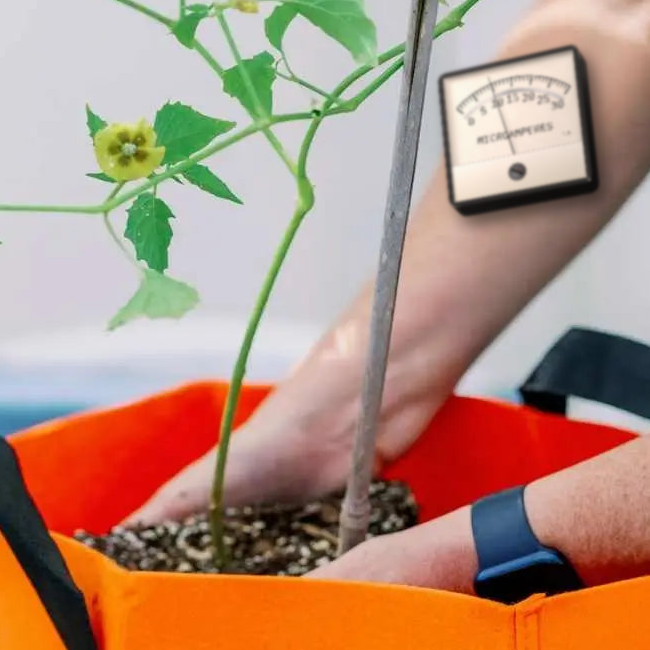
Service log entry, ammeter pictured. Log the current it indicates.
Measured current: 10 µA
